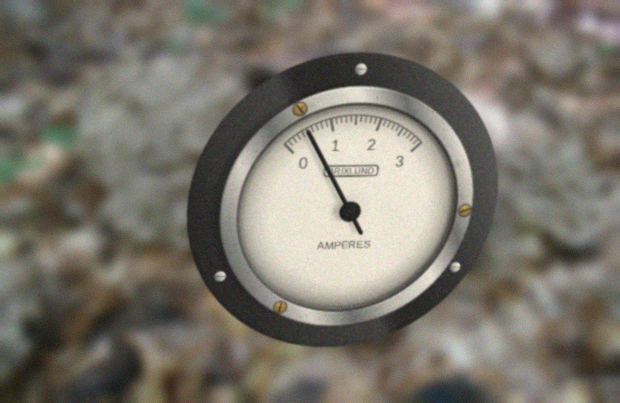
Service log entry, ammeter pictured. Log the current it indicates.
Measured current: 0.5 A
